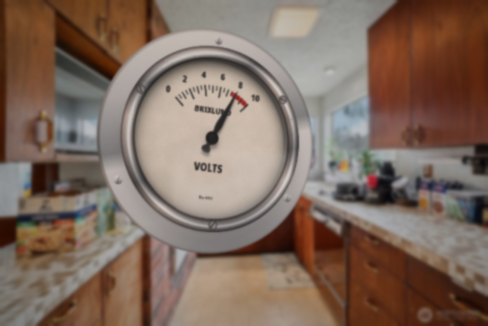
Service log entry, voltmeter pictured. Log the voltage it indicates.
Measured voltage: 8 V
